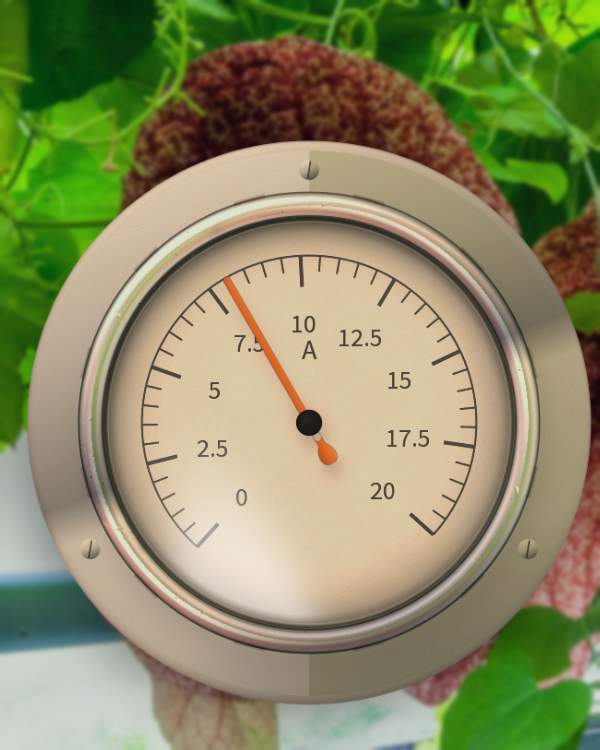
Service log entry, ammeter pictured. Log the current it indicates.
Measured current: 8 A
